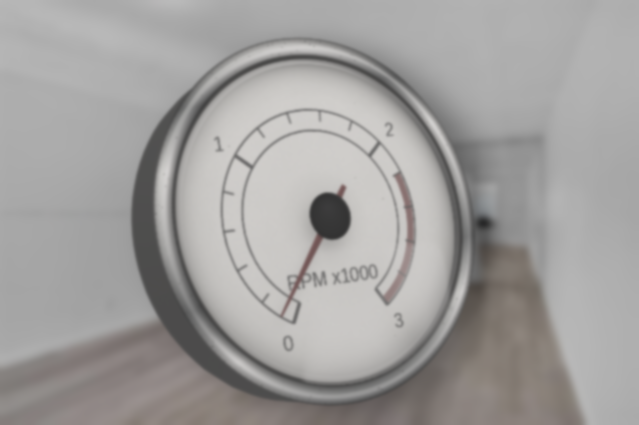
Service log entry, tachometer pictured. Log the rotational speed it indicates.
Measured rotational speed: 100 rpm
